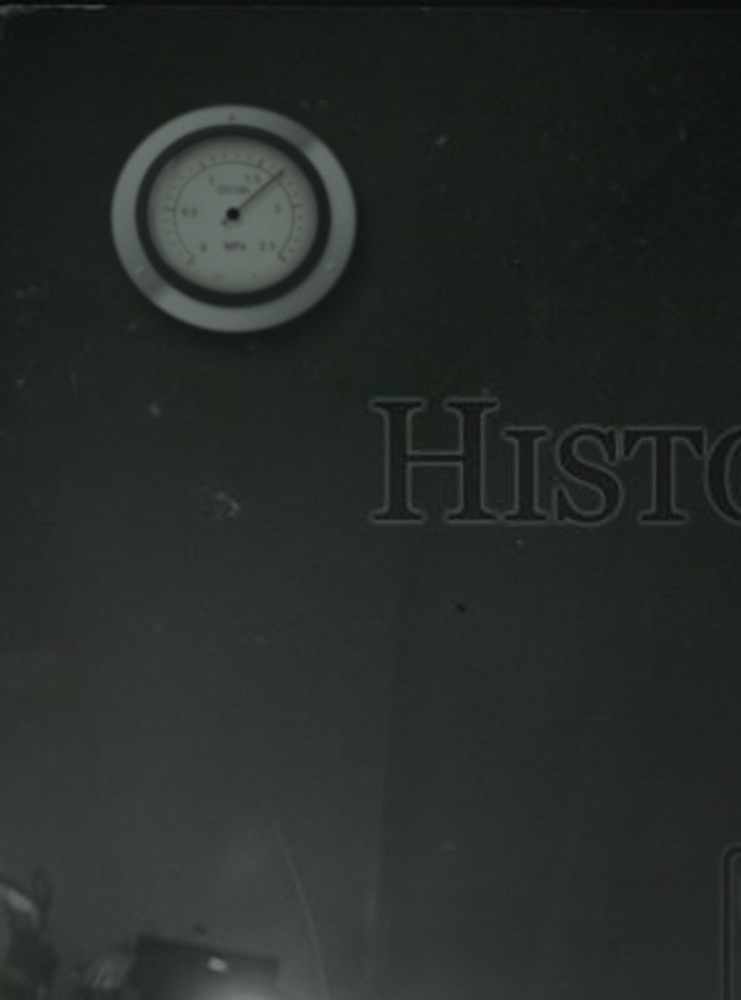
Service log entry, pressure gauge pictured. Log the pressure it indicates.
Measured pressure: 1.7 MPa
